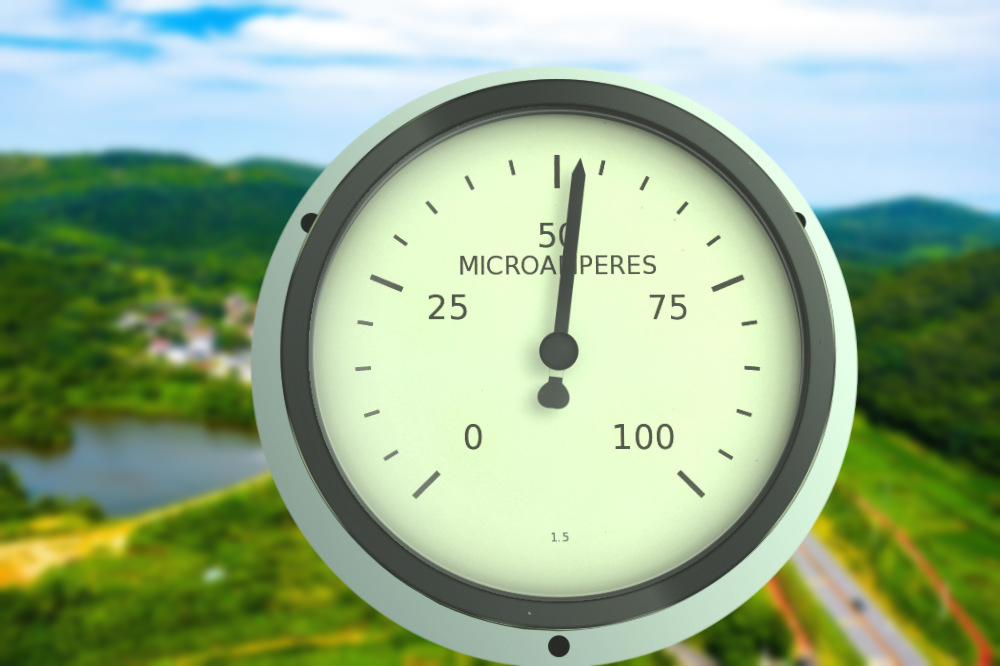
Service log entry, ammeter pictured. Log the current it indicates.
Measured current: 52.5 µA
